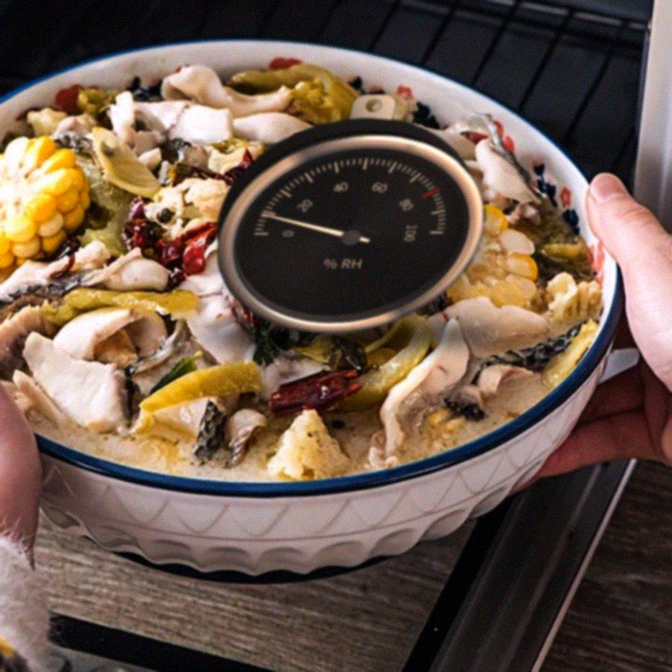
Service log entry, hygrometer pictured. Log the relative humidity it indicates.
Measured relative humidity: 10 %
